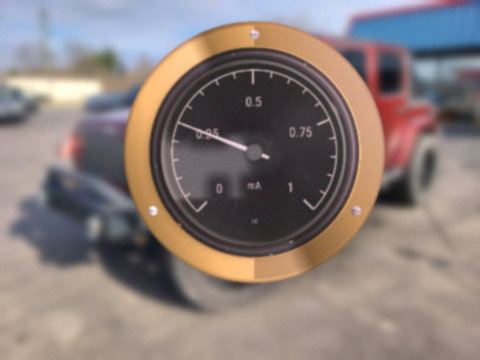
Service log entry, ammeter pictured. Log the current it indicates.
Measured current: 0.25 mA
